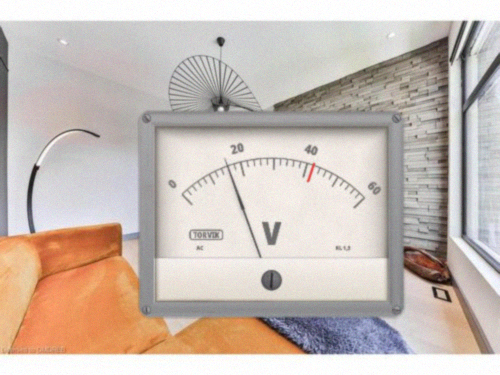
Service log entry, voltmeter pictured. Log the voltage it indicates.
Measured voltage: 16 V
